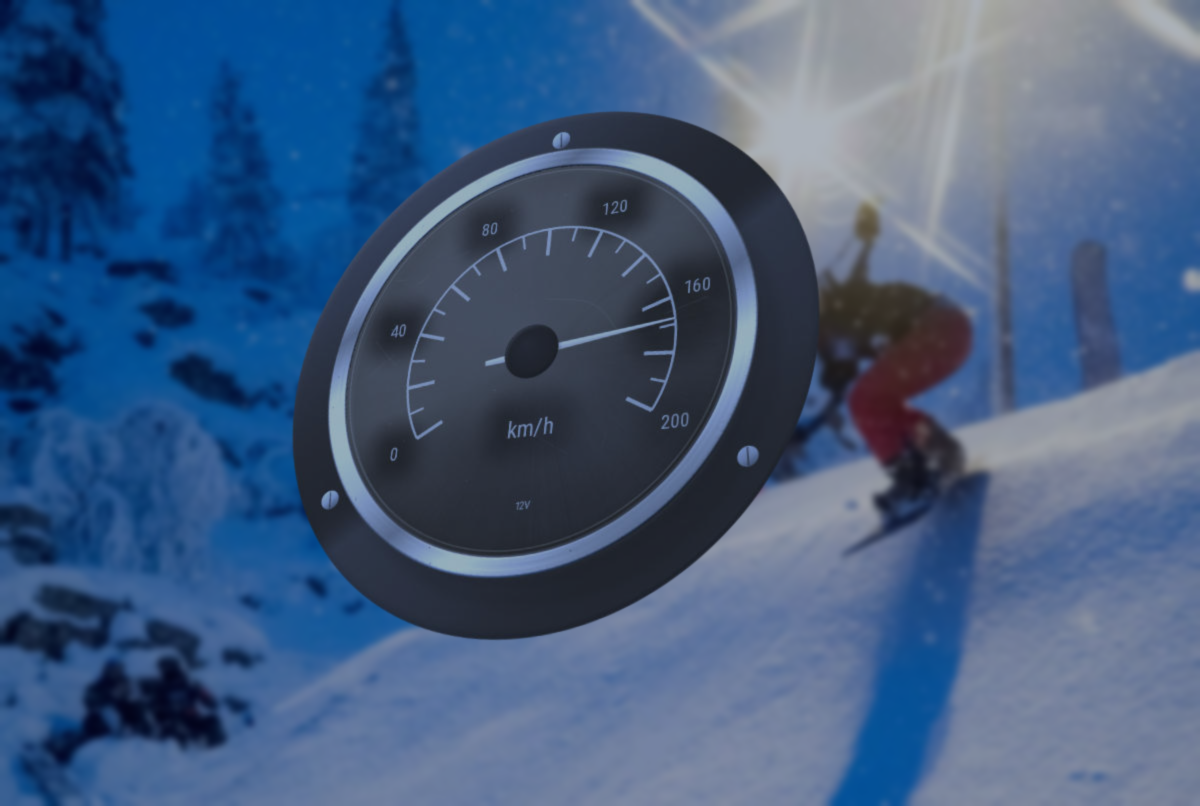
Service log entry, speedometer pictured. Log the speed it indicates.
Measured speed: 170 km/h
